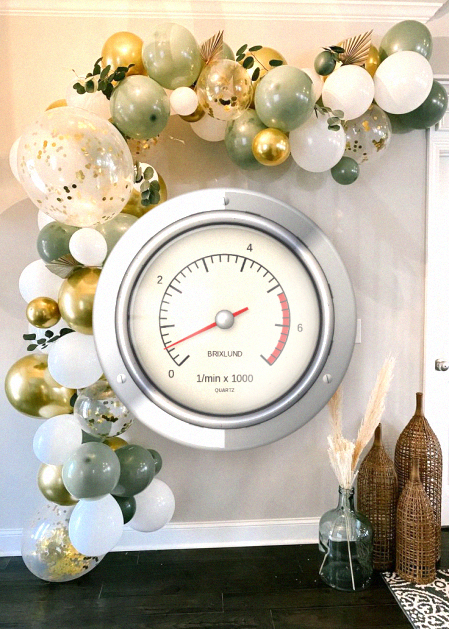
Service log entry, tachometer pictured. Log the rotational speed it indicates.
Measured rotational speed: 500 rpm
